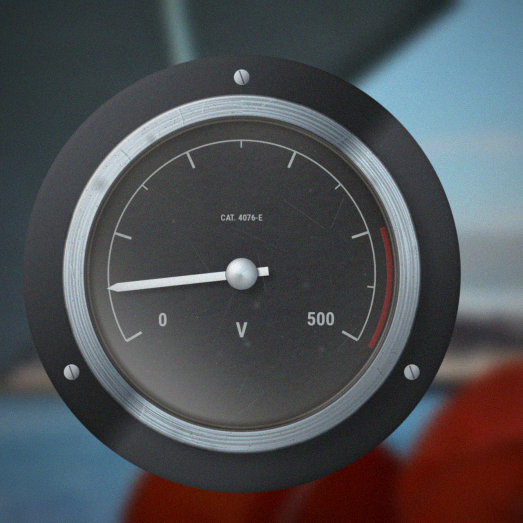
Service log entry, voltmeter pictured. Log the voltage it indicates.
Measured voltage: 50 V
